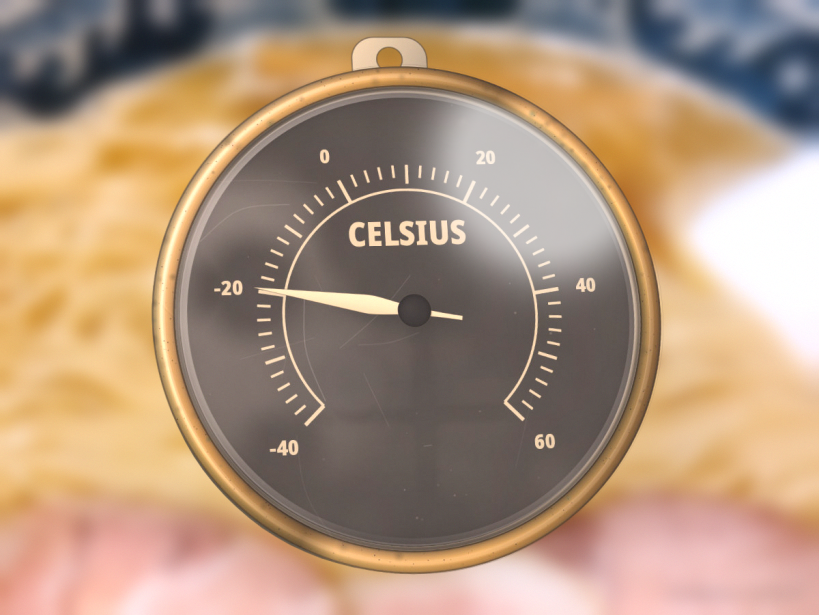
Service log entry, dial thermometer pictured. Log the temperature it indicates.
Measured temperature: -20 °C
